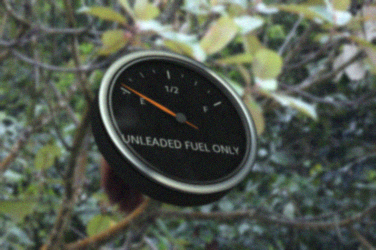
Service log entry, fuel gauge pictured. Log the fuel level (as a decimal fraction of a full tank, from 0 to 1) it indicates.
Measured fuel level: 0
